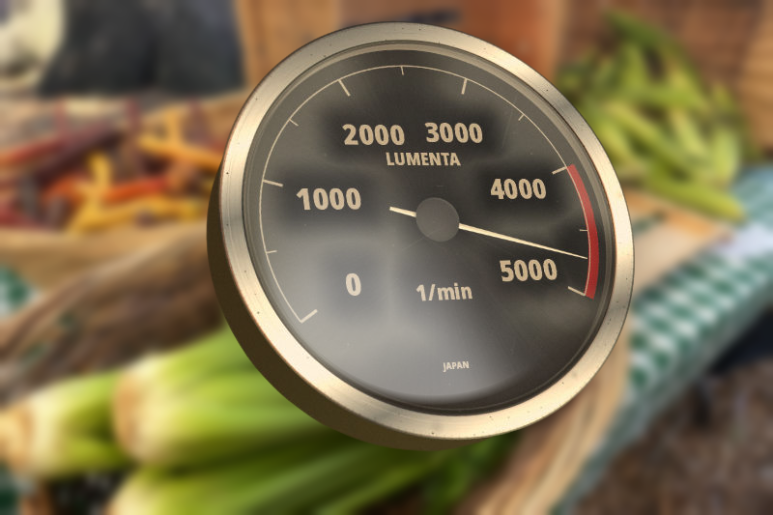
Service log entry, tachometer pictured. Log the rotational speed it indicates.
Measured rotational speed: 4750 rpm
